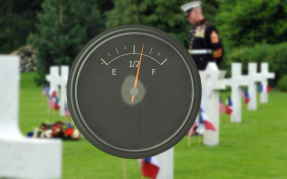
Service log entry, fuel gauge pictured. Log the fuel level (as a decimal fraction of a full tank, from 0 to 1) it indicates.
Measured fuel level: 0.625
